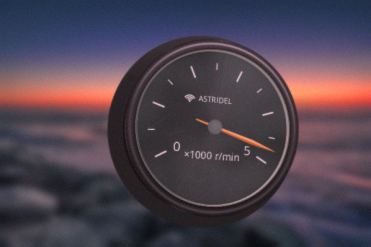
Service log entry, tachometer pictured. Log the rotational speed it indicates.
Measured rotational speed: 4750 rpm
